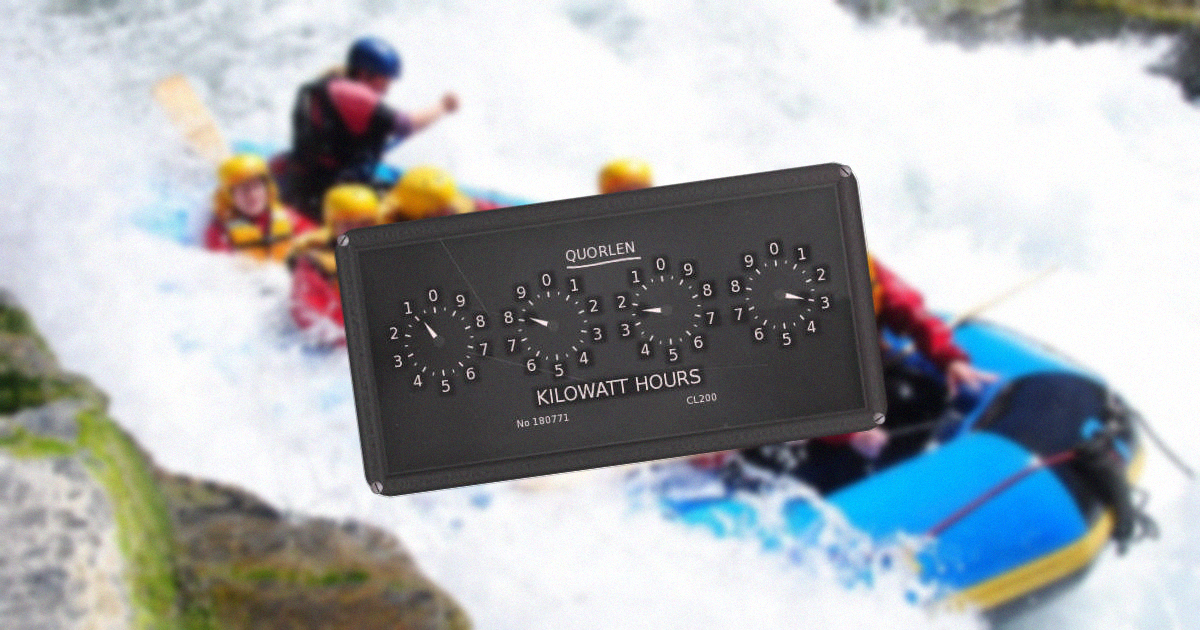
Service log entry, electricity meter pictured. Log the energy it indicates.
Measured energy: 823 kWh
